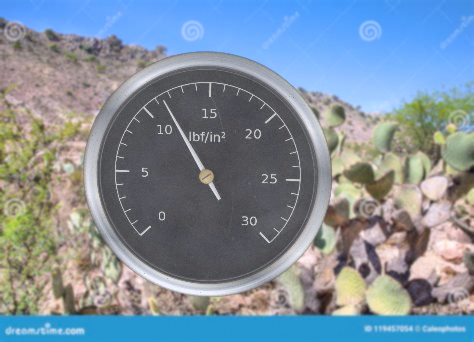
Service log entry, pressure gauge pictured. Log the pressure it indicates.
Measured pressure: 11.5 psi
